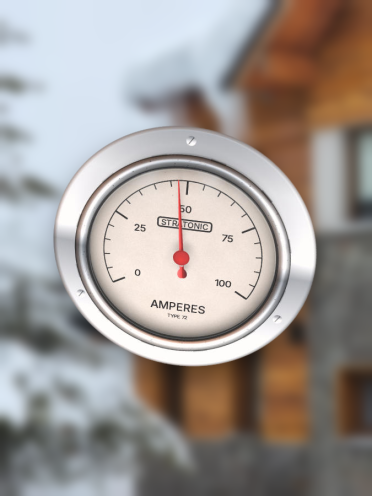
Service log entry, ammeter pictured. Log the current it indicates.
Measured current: 47.5 A
